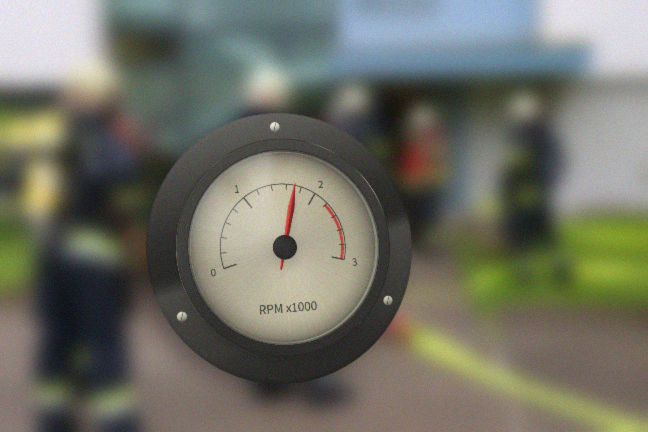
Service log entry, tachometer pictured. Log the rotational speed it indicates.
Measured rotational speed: 1700 rpm
